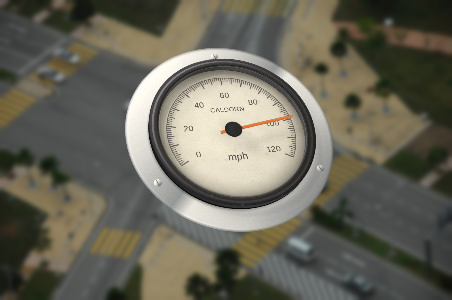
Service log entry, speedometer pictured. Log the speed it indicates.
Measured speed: 100 mph
